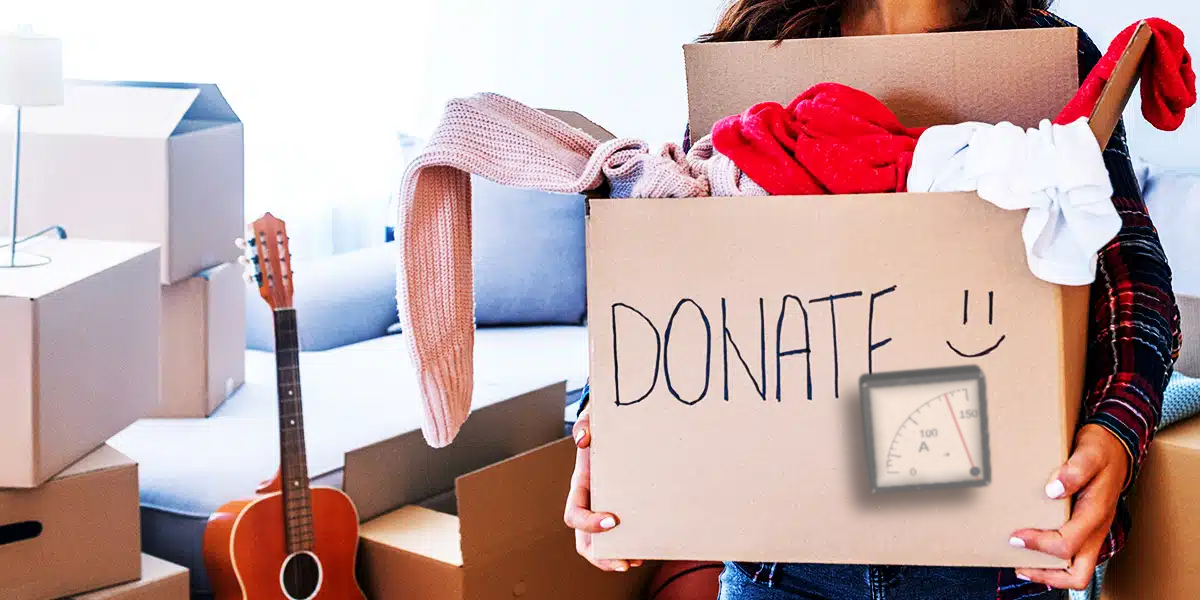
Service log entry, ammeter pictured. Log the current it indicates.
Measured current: 135 A
